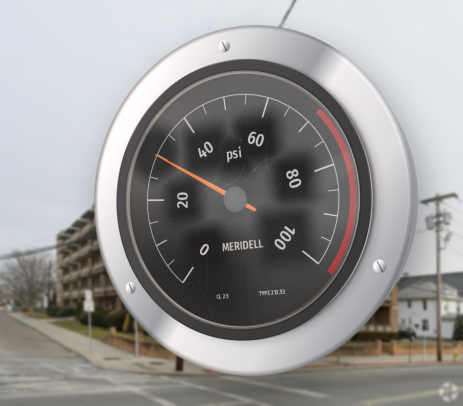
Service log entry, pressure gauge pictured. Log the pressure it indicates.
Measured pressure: 30 psi
